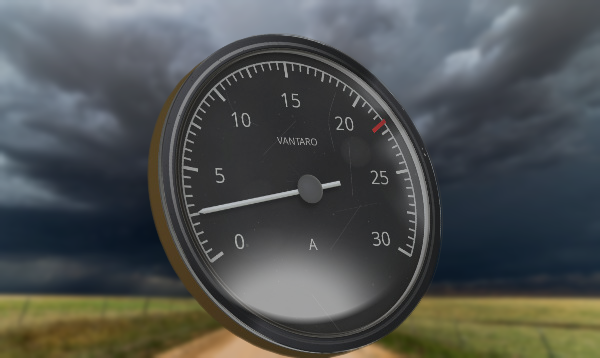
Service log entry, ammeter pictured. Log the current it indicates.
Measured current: 2.5 A
